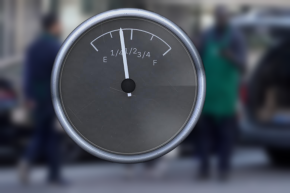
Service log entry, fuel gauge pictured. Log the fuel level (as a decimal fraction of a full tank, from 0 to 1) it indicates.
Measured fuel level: 0.375
